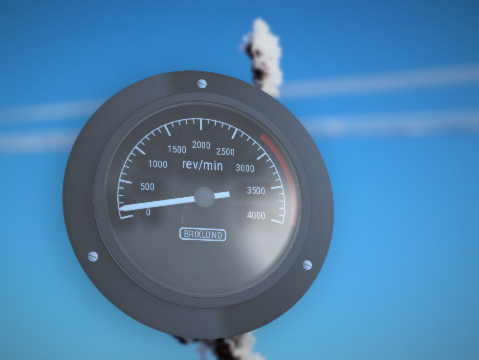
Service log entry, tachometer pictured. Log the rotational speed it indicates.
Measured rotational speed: 100 rpm
